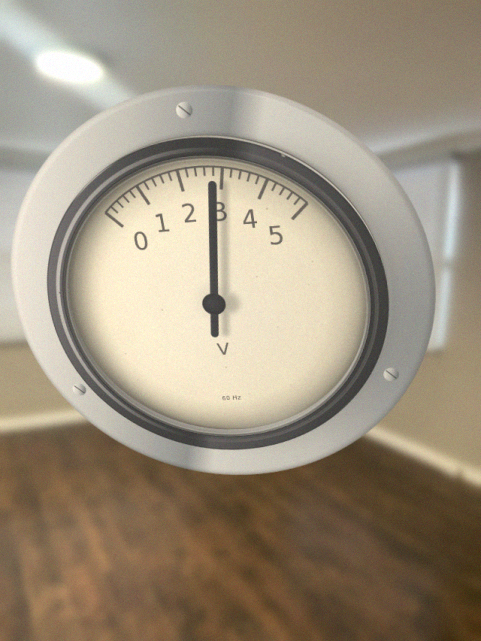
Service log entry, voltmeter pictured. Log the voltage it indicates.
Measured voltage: 2.8 V
